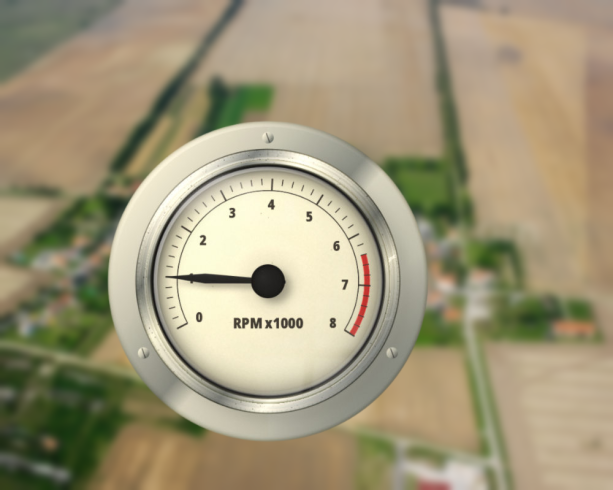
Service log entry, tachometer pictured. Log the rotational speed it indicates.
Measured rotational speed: 1000 rpm
